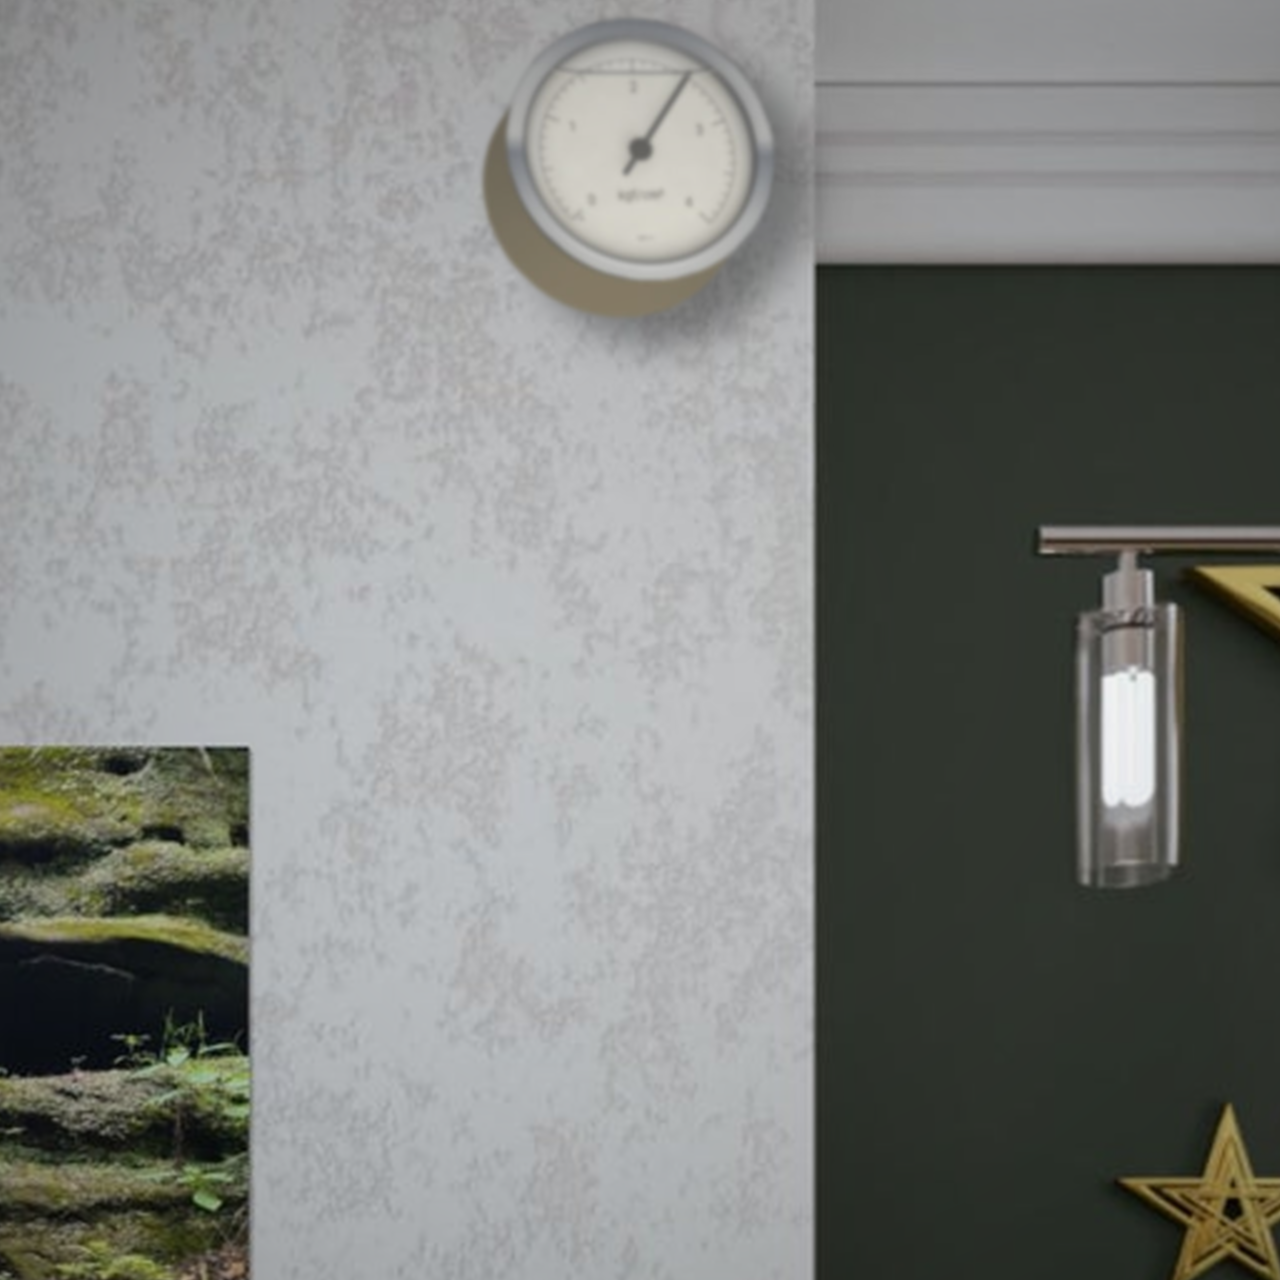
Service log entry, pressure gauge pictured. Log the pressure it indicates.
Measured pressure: 2.5 kg/cm²
